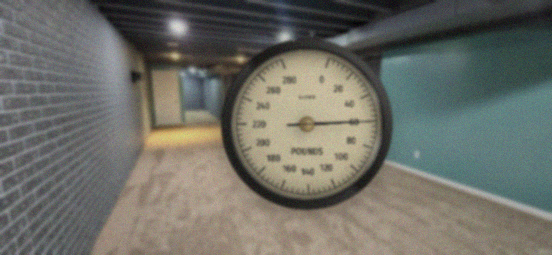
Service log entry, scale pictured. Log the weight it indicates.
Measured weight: 60 lb
